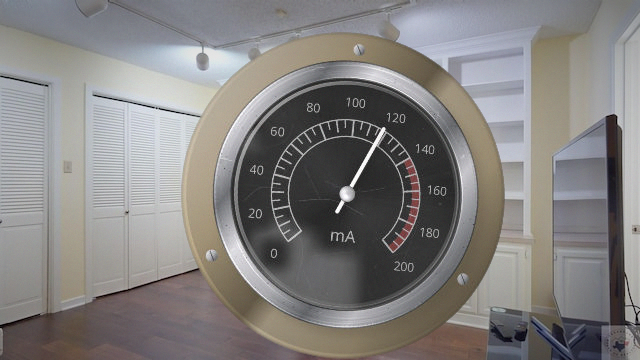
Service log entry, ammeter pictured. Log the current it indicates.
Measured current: 117.5 mA
